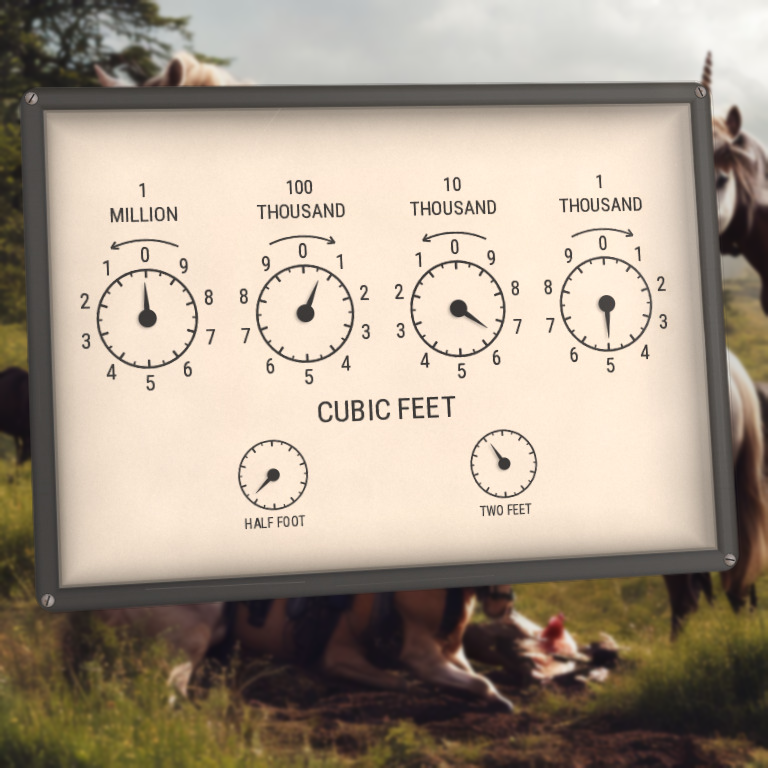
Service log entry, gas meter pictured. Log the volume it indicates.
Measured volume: 6500 ft³
